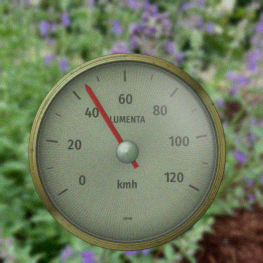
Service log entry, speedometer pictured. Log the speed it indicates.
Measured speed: 45 km/h
